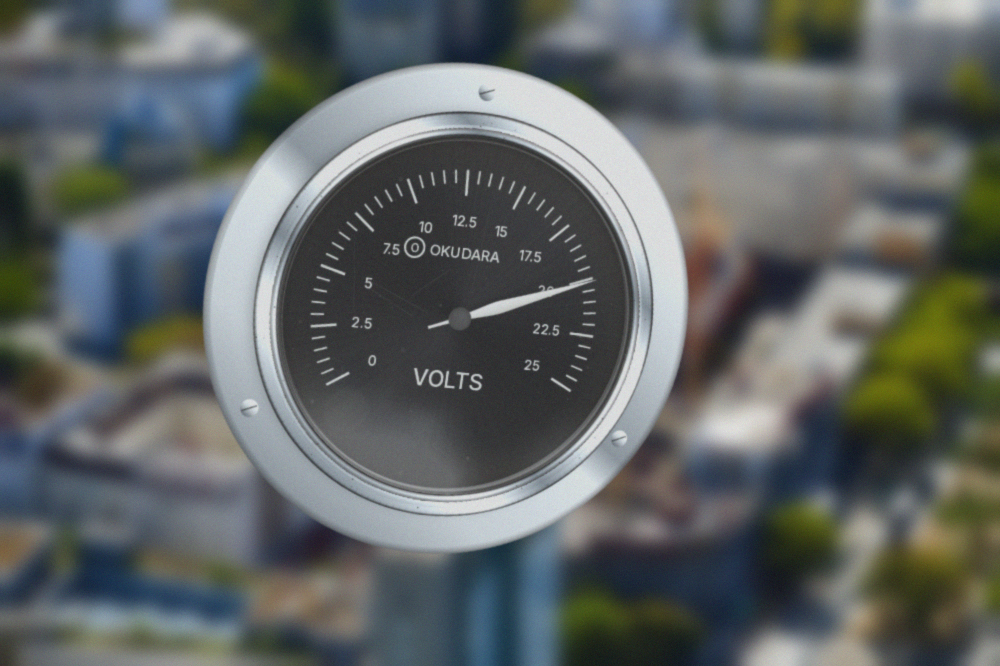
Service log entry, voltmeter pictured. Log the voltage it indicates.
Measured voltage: 20 V
